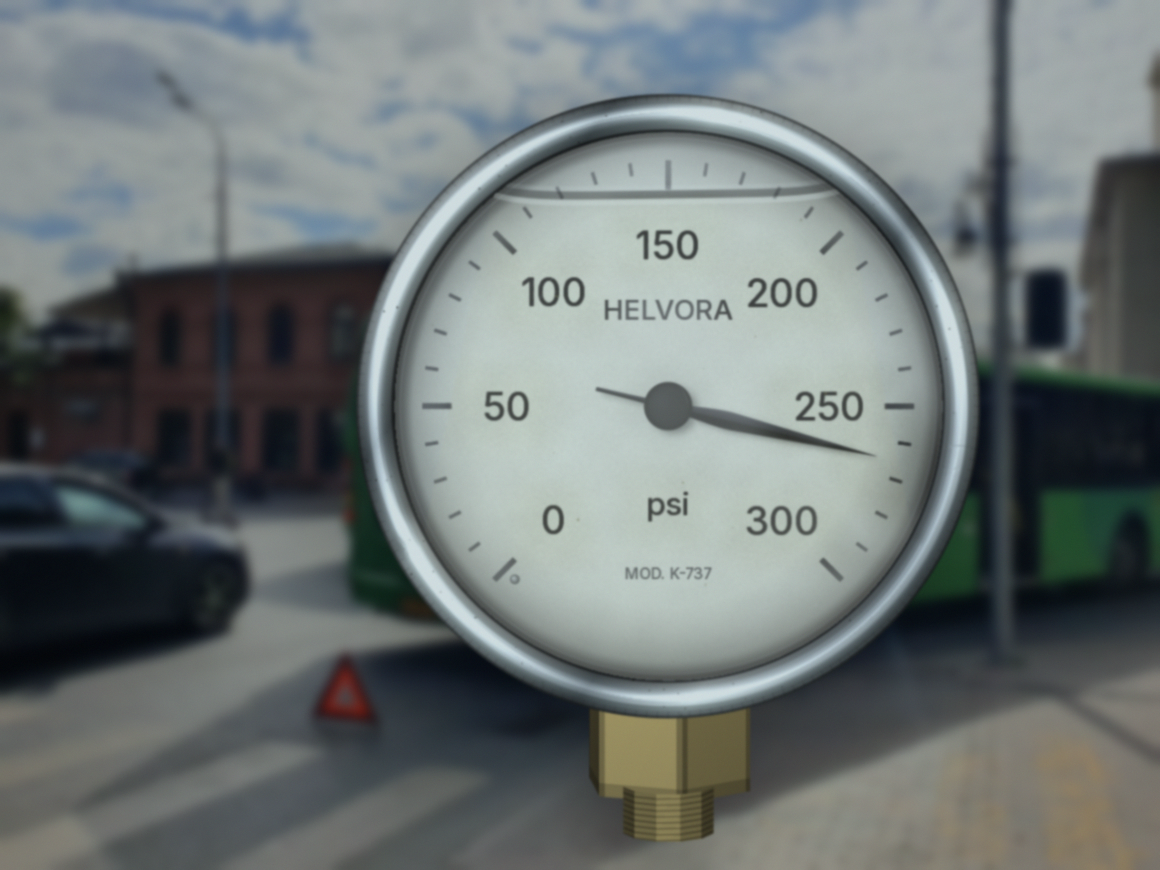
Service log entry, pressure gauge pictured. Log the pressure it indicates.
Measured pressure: 265 psi
